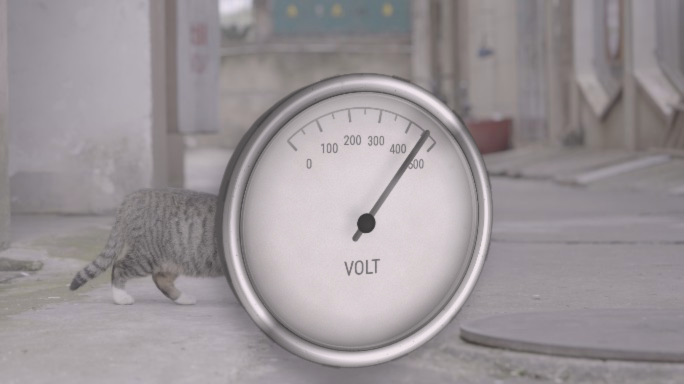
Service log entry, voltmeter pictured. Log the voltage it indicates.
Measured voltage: 450 V
